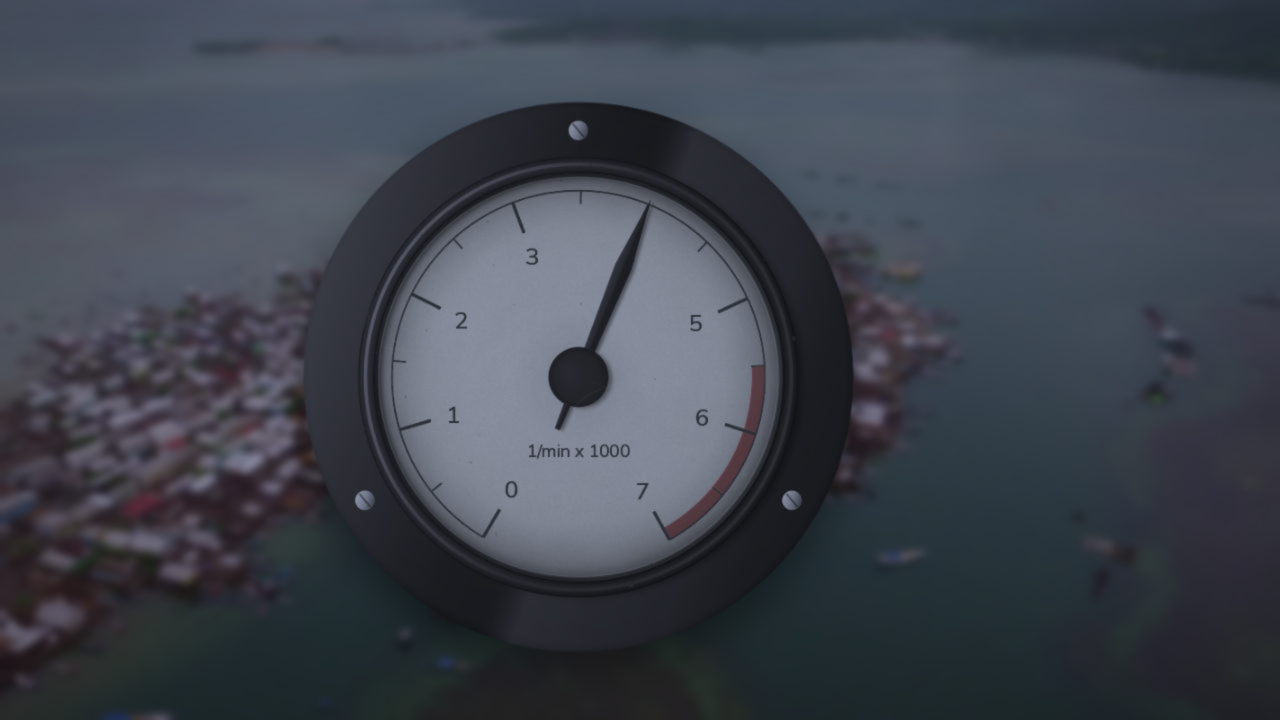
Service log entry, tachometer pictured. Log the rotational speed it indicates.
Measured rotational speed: 4000 rpm
